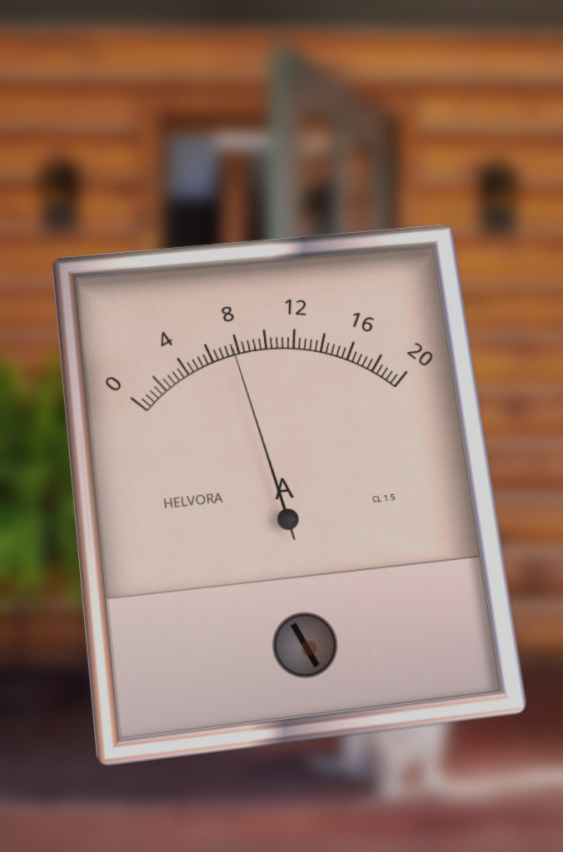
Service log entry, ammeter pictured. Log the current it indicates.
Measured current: 7.6 A
